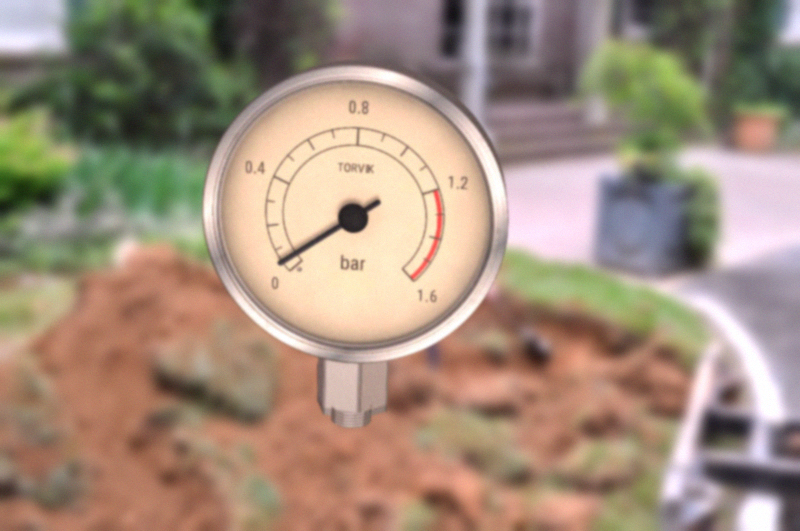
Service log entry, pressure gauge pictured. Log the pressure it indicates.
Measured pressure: 0.05 bar
